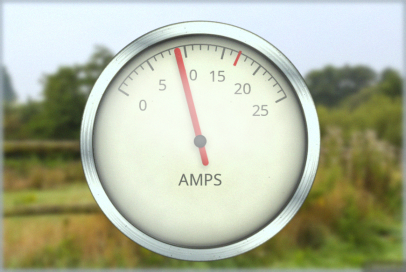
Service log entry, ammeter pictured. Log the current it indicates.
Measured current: 9 A
